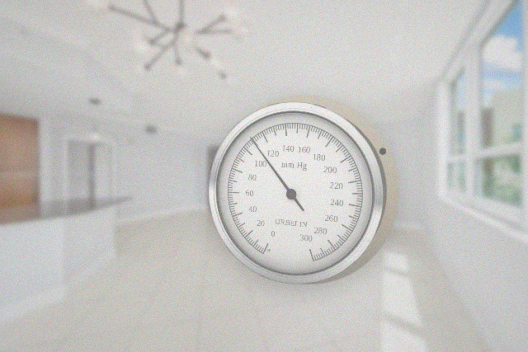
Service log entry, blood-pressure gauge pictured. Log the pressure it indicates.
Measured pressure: 110 mmHg
